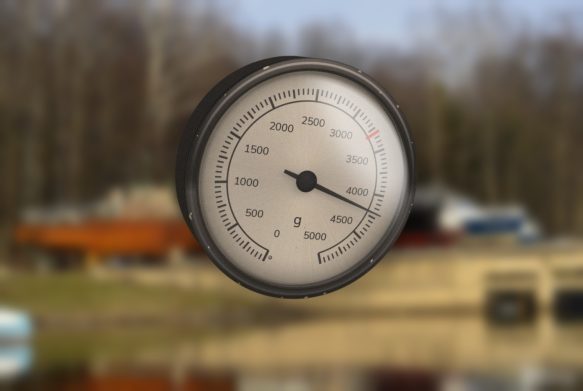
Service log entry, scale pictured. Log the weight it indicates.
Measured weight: 4200 g
